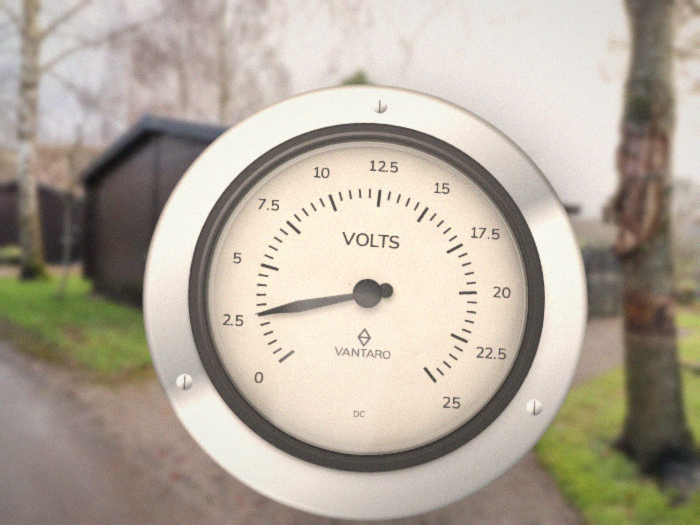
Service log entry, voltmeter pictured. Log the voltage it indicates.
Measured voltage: 2.5 V
